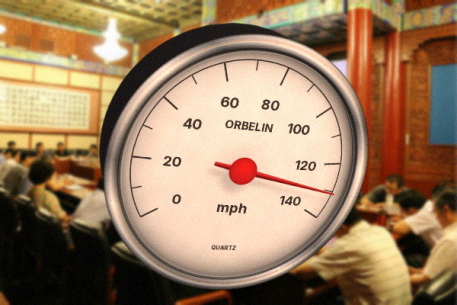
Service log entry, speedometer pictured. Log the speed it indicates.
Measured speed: 130 mph
